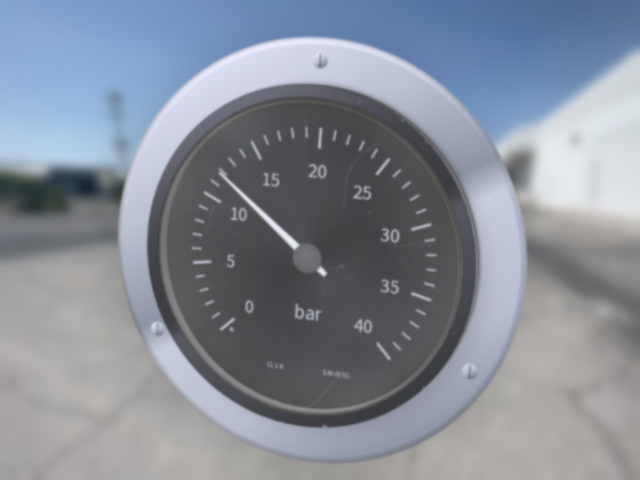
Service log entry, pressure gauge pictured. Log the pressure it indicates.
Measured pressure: 12 bar
